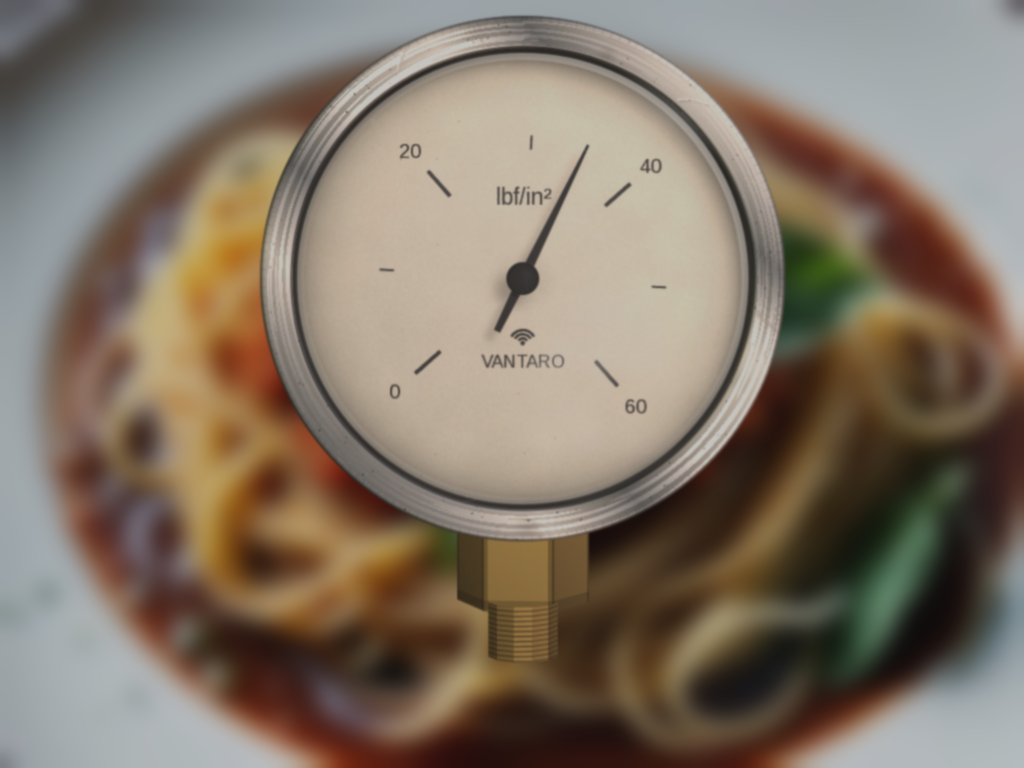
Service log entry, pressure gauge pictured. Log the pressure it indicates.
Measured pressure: 35 psi
